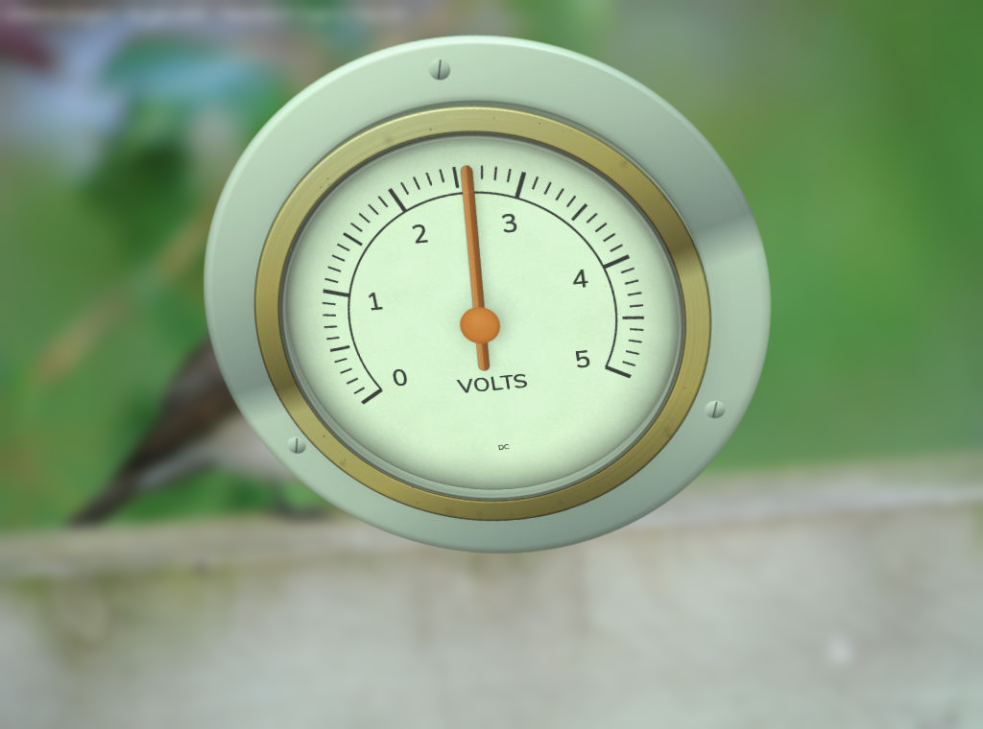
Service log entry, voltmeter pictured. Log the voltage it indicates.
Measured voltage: 2.6 V
